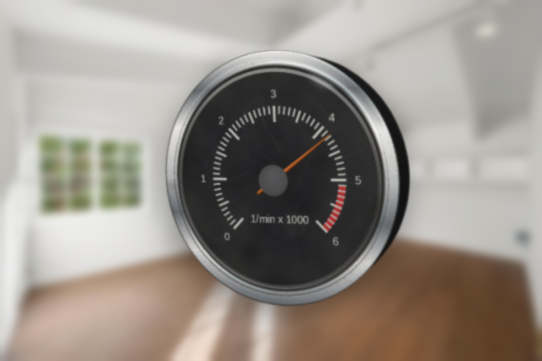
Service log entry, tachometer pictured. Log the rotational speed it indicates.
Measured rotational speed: 4200 rpm
